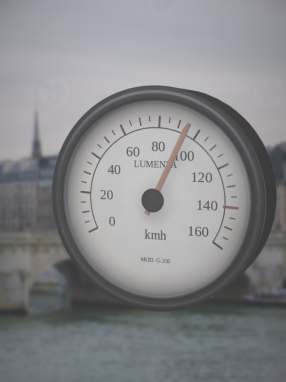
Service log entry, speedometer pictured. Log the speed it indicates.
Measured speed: 95 km/h
